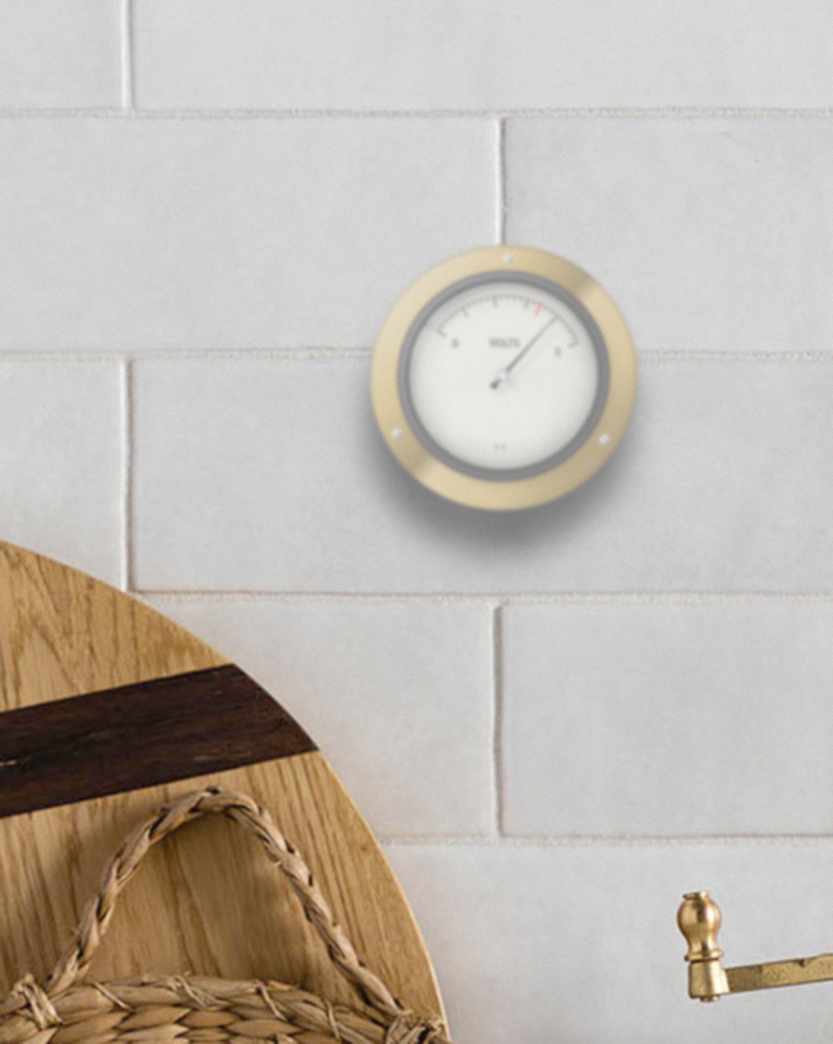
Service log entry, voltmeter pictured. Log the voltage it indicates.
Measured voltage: 4 V
